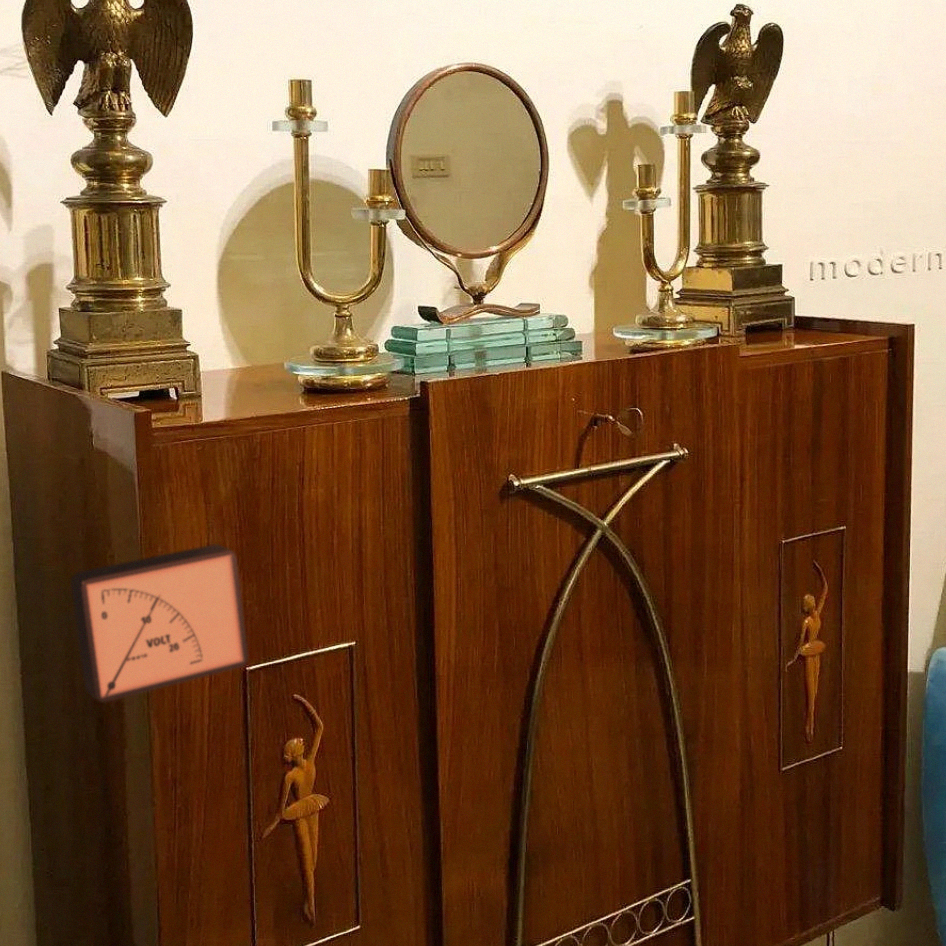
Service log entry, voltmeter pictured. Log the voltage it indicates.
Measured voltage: 10 V
